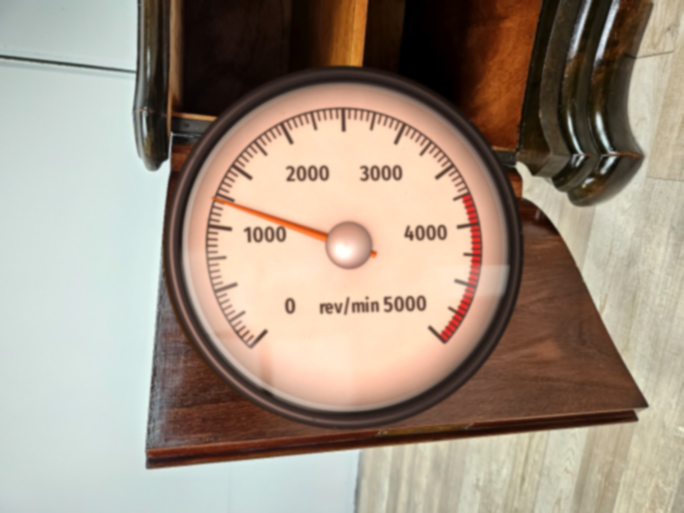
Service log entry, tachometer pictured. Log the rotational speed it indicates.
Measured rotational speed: 1200 rpm
